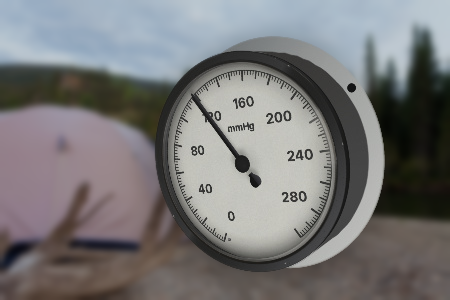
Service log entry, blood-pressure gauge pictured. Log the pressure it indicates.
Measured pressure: 120 mmHg
